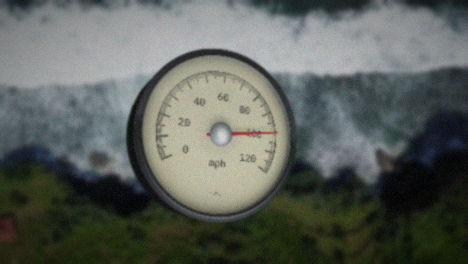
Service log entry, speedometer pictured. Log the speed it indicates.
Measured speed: 100 mph
